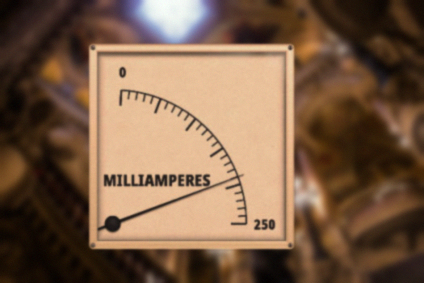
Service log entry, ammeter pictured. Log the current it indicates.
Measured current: 190 mA
